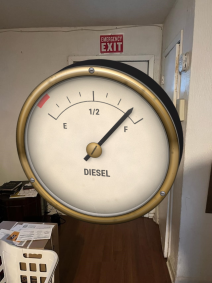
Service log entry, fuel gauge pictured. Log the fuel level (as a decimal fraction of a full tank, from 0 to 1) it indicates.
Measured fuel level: 0.875
